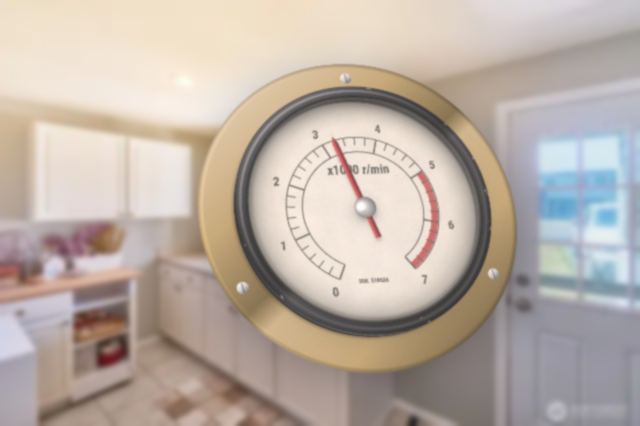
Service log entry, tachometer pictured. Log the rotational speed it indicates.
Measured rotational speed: 3200 rpm
